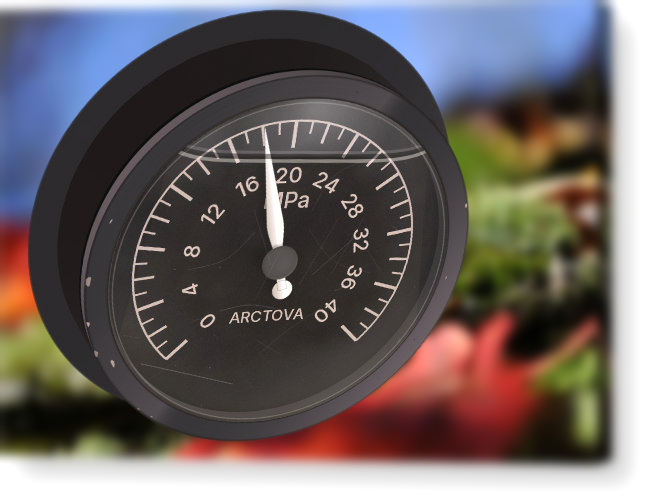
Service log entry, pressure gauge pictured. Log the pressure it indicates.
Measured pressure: 18 MPa
